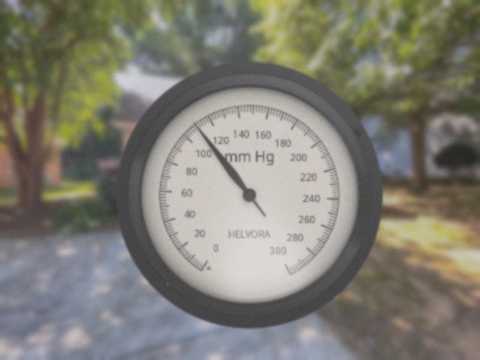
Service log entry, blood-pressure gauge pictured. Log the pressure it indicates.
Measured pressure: 110 mmHg
